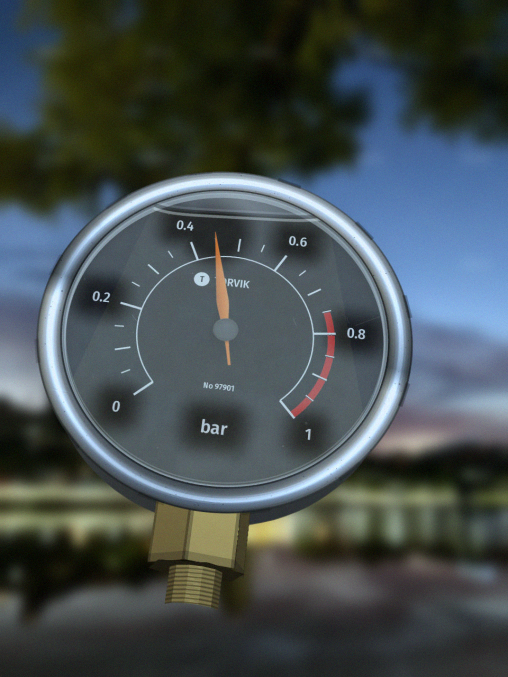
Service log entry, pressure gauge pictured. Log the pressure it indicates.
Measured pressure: 0.45 bar
